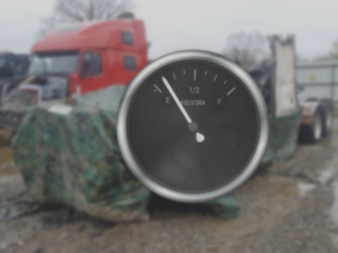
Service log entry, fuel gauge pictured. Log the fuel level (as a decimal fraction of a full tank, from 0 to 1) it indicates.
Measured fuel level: 0.125
